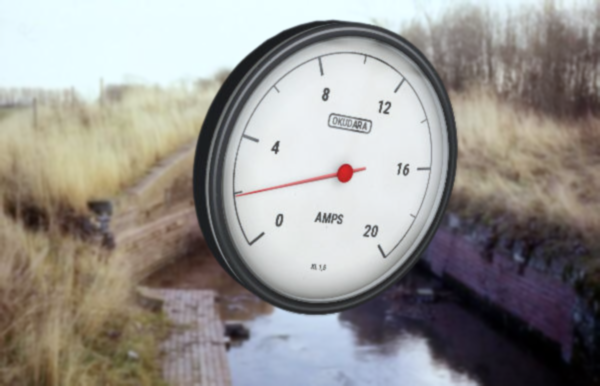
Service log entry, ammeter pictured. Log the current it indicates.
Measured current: 2 A
